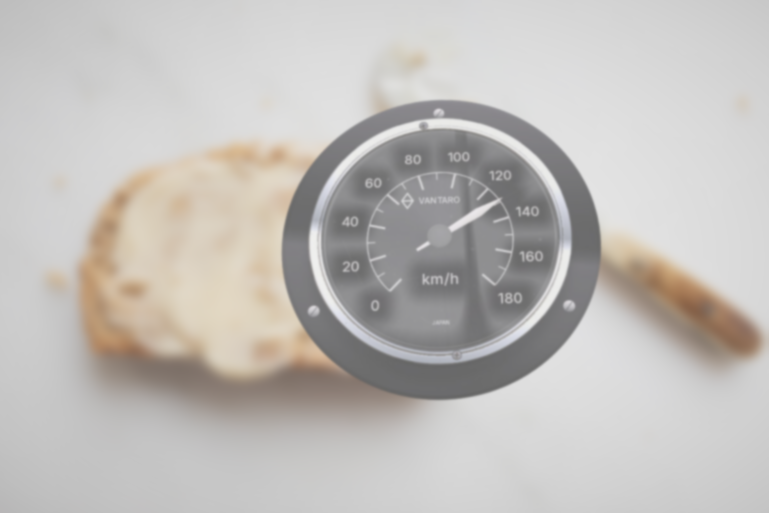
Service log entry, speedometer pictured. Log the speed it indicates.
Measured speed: 130 km/h
